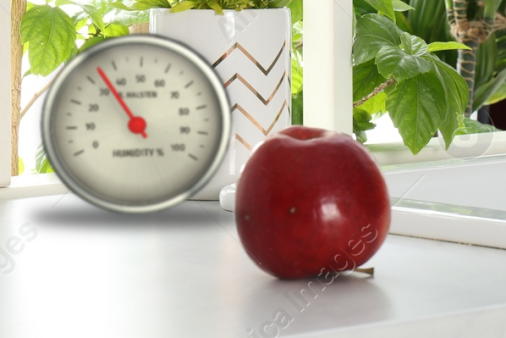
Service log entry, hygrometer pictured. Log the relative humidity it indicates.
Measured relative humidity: 35 %
